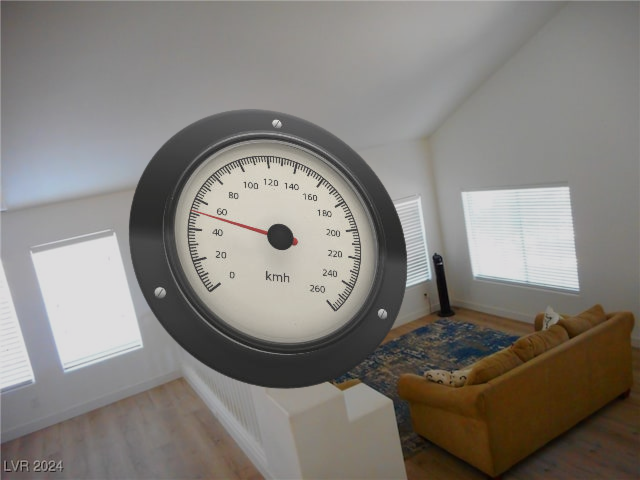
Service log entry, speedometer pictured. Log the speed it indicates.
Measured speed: 50 km/h
